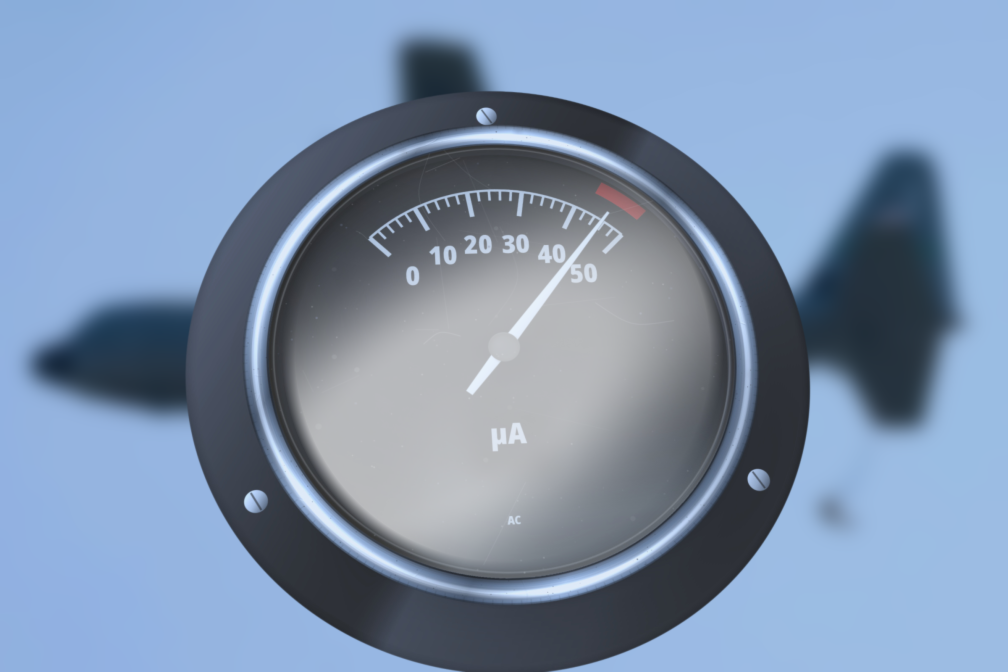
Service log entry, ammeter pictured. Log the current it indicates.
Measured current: 46 µA
